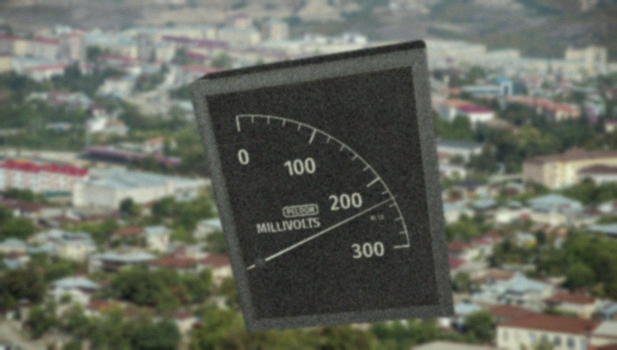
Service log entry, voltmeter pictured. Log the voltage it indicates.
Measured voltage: 230 mV
